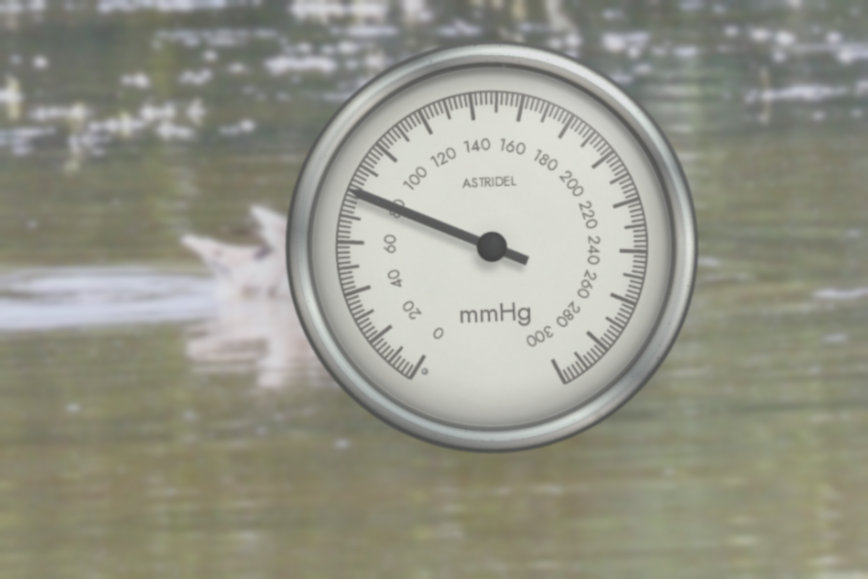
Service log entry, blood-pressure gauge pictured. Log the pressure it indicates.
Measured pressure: 80 mmHg
